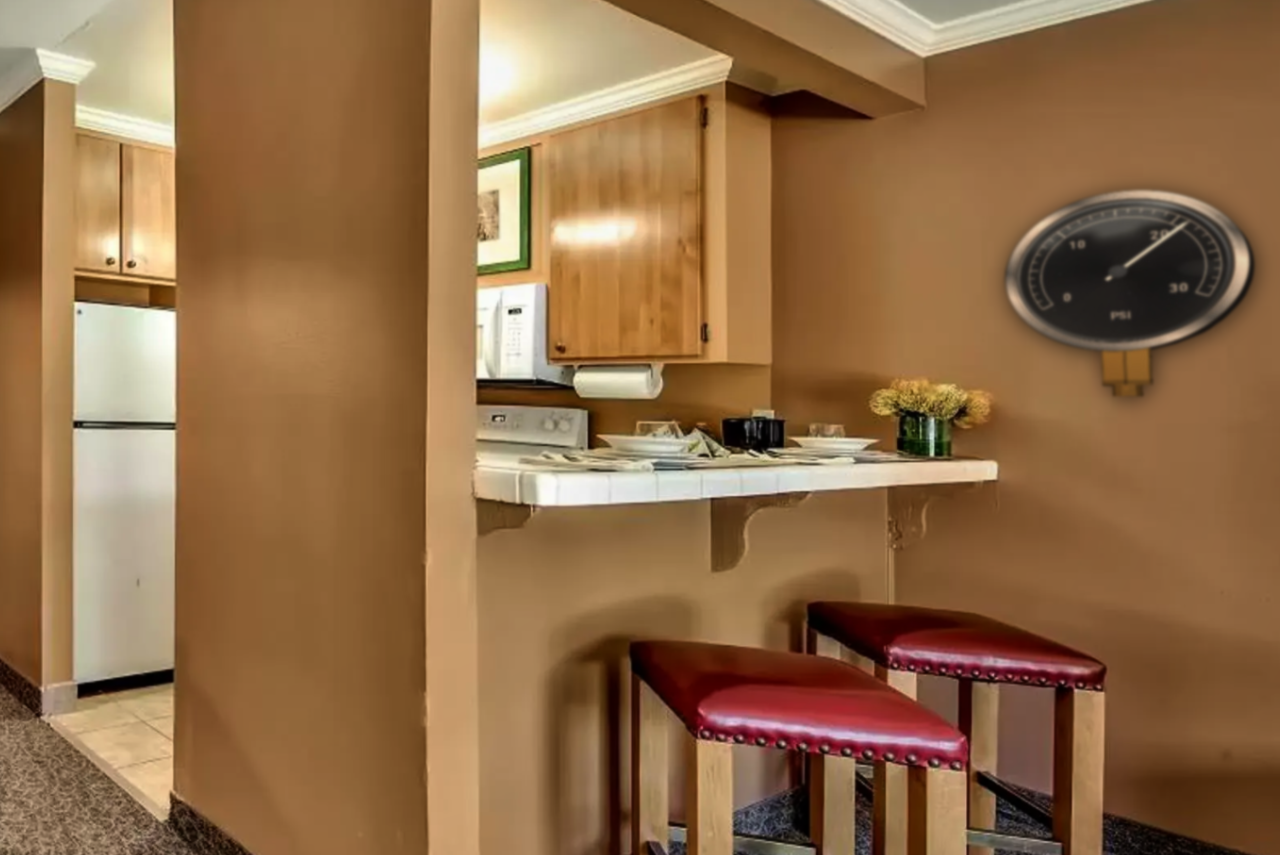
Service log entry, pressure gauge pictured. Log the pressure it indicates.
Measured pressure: 21 psi
